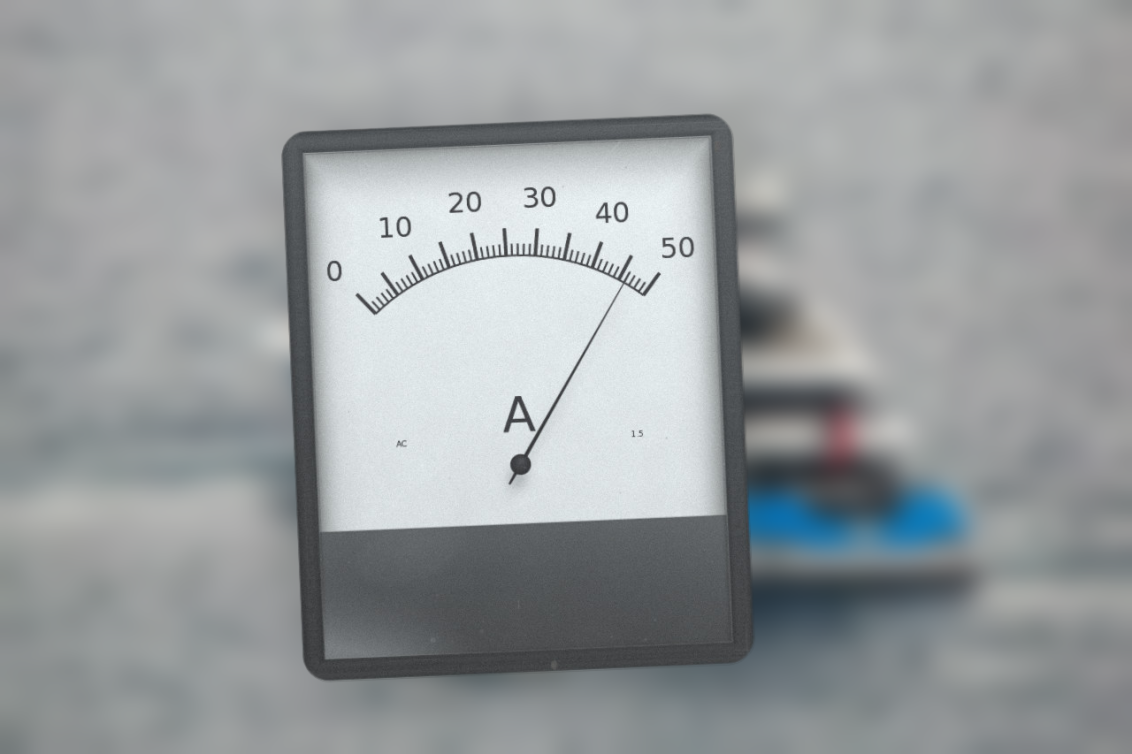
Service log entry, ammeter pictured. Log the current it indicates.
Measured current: 46 A
